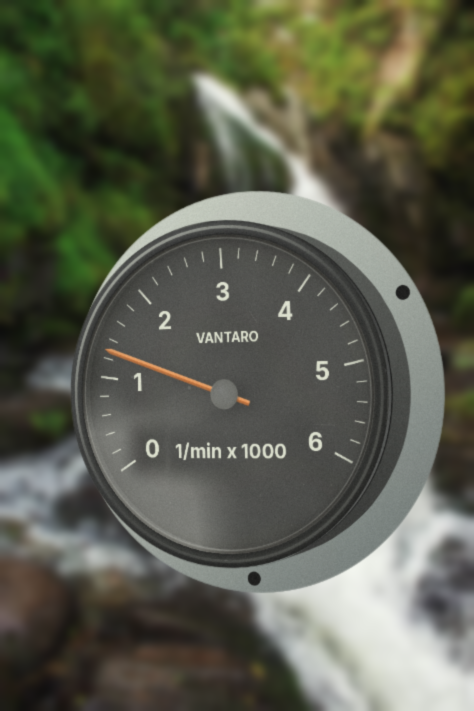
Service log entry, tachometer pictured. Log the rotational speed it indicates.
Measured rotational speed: 1300 rpm
